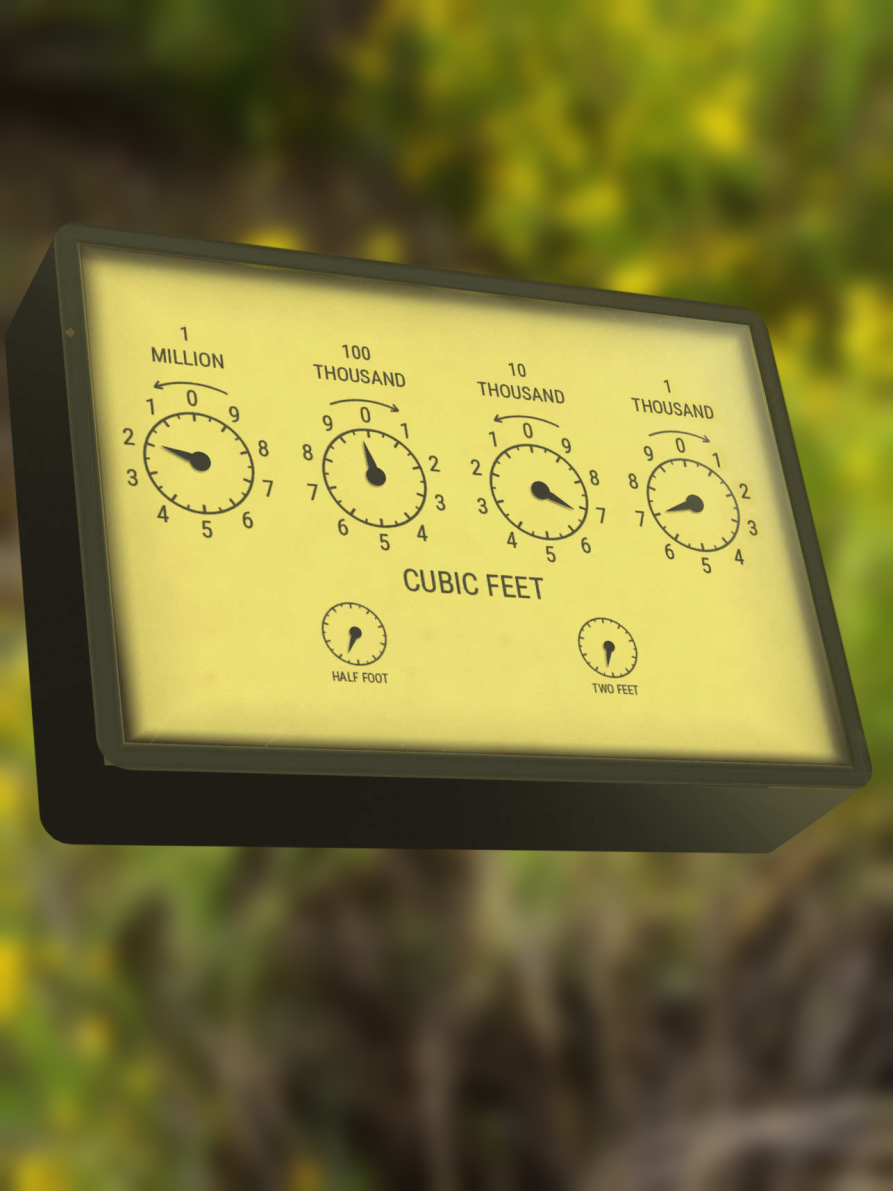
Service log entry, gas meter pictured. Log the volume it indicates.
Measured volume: 196700 ft³
